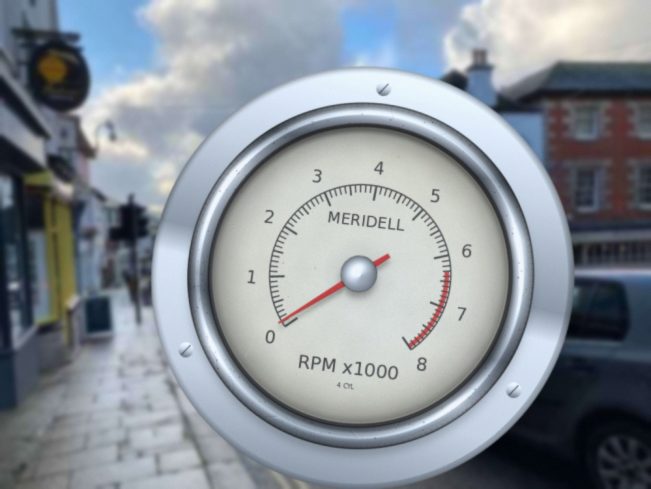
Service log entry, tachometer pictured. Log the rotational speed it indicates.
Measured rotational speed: 100 rpm
